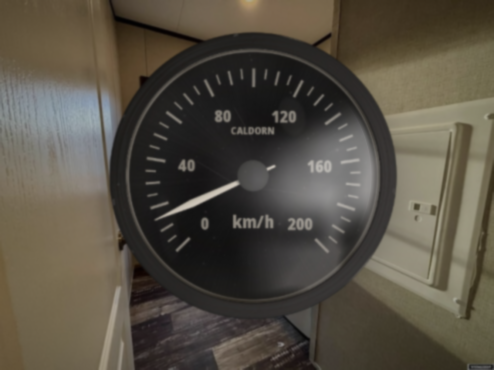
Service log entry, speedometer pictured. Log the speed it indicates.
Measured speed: 15 km/h
